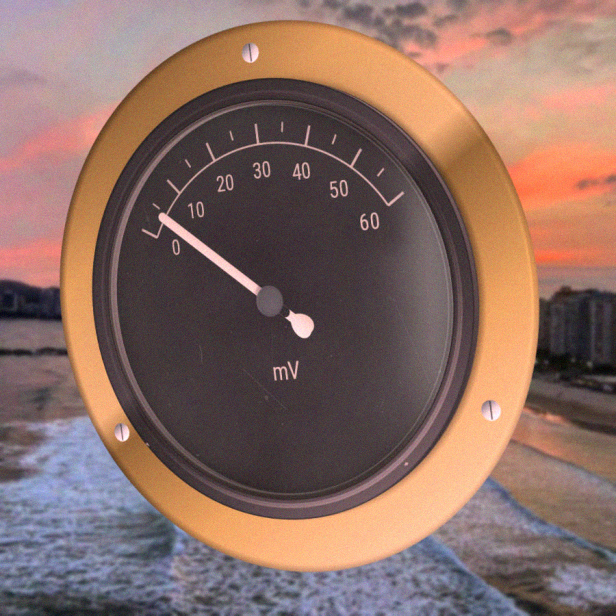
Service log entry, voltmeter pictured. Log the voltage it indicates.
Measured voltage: 5 mV
